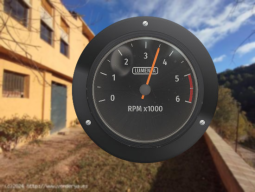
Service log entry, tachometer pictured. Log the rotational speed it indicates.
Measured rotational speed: 3500 rpm
